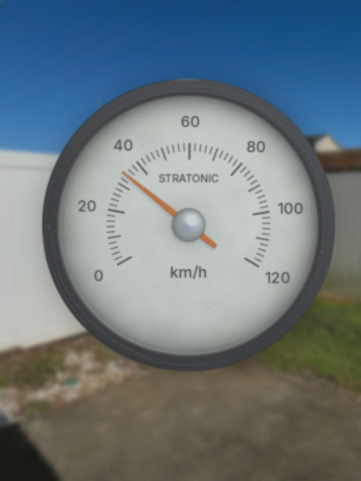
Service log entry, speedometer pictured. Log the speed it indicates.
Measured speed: 34 km/h
